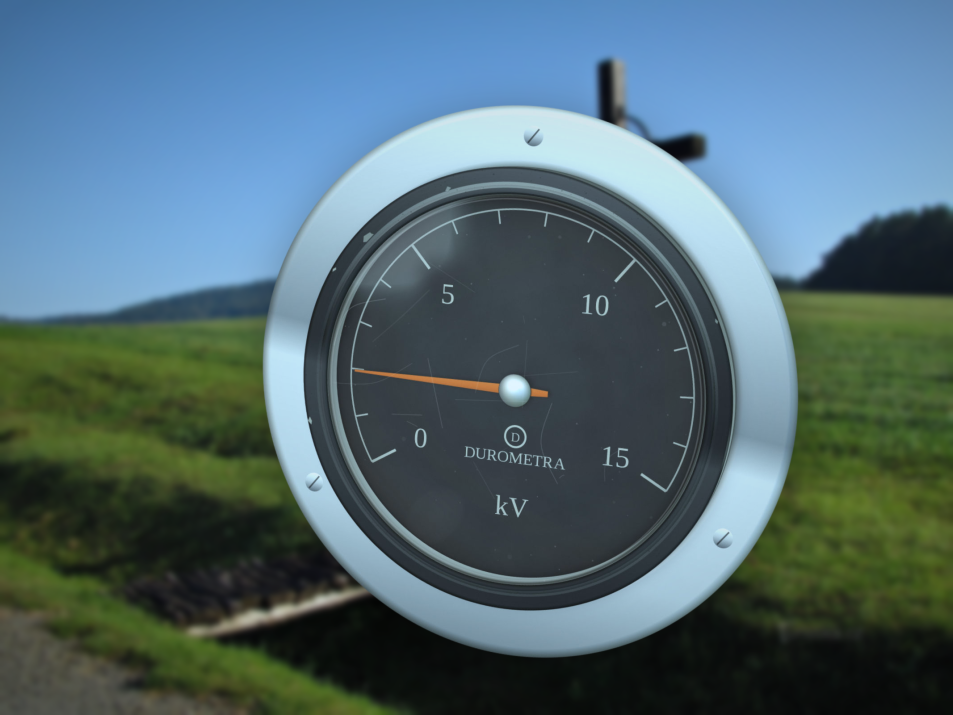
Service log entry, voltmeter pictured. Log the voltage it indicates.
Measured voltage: 2 kV
